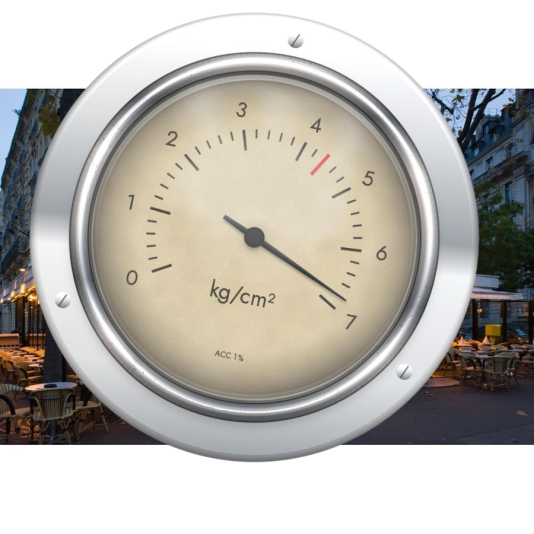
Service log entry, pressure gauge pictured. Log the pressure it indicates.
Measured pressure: 6.8 kg/cm²
